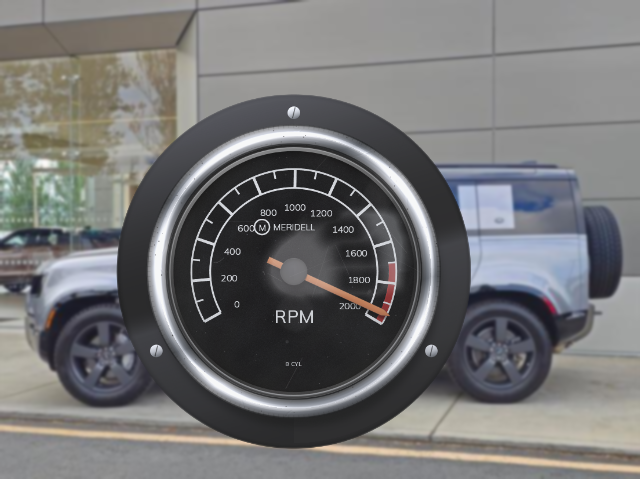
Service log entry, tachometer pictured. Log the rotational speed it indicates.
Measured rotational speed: 1950 rpm
